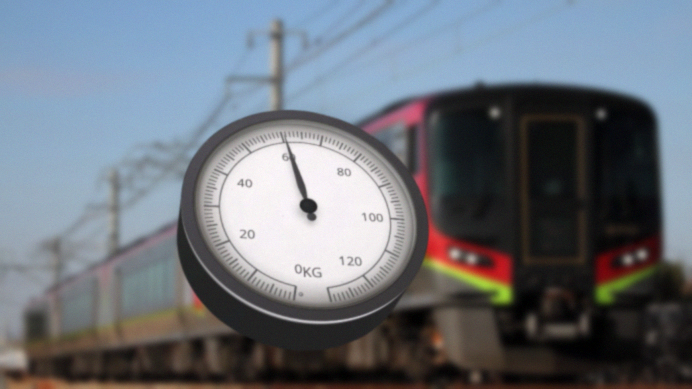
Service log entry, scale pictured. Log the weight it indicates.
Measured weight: 60 kg
